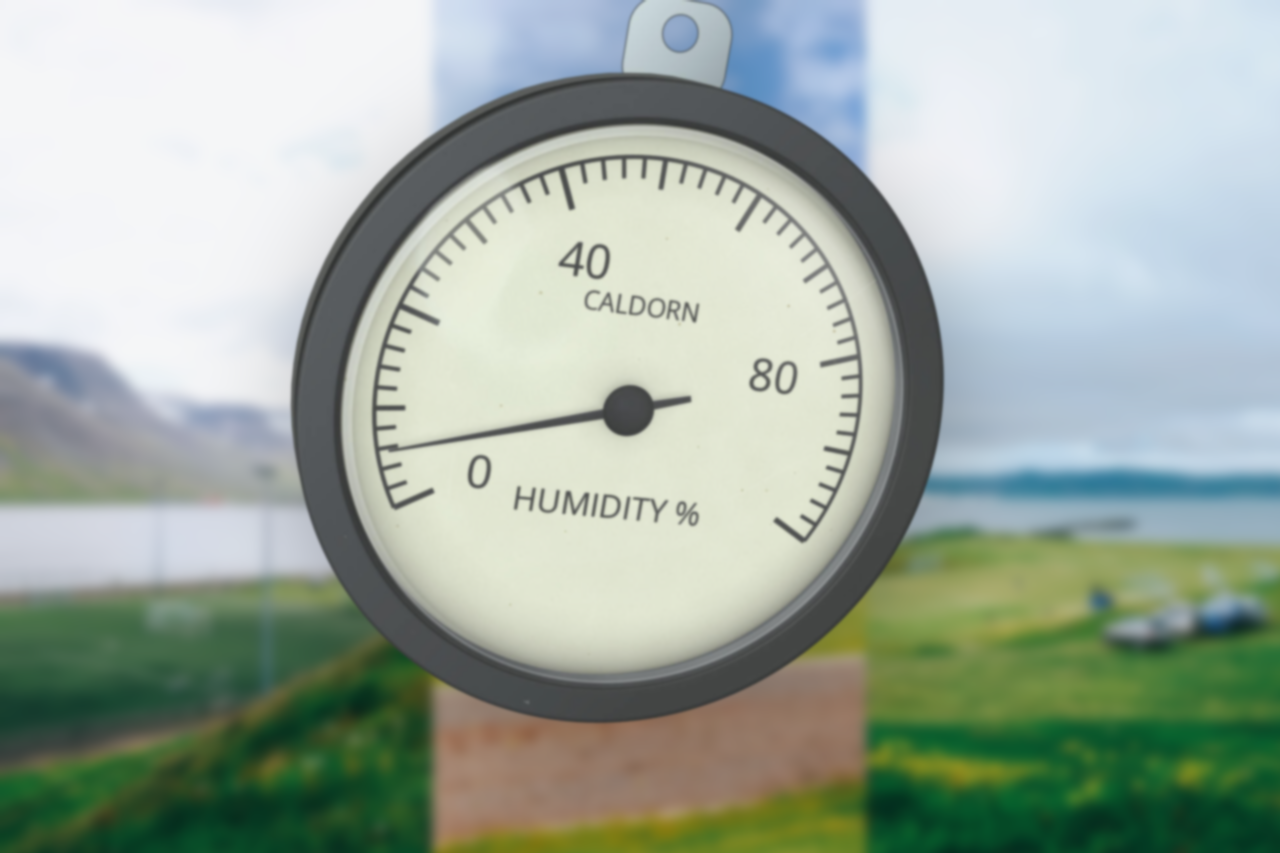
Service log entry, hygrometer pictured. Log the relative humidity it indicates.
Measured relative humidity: 6 %
